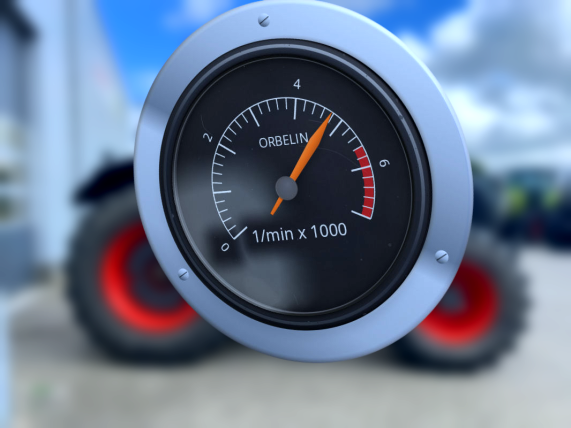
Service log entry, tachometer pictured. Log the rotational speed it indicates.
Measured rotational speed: 4800 rpm
